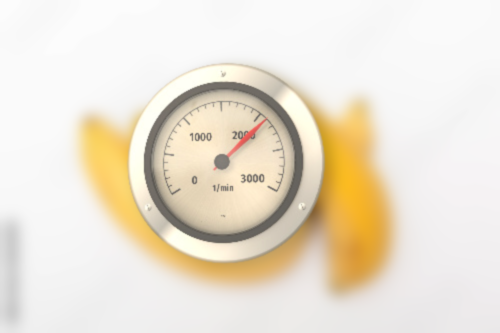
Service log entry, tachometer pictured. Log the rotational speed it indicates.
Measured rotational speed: 2100 rpm
